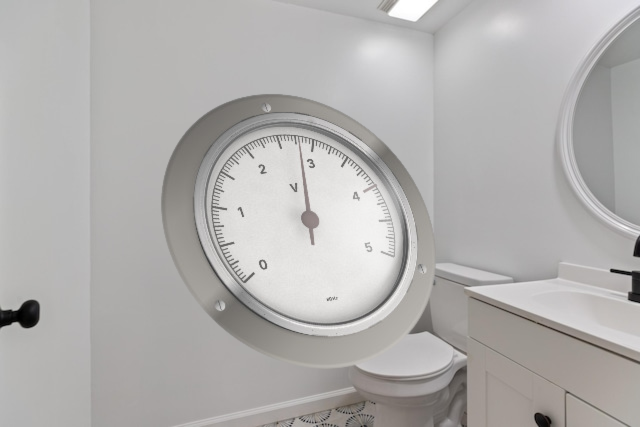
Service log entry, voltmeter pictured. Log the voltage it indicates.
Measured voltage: 2.75 V
